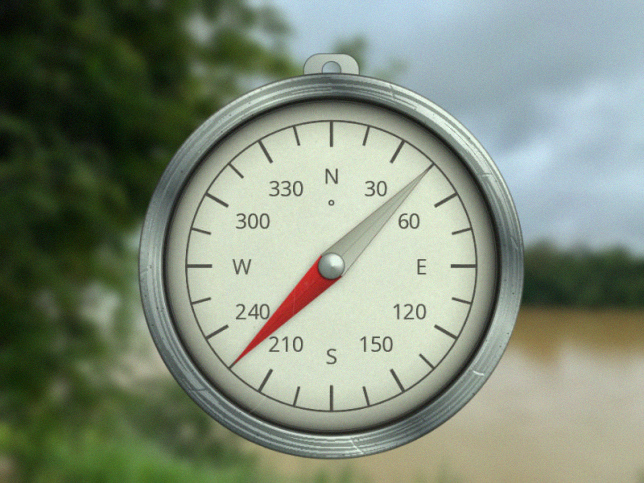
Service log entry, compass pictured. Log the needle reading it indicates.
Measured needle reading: 225 °
